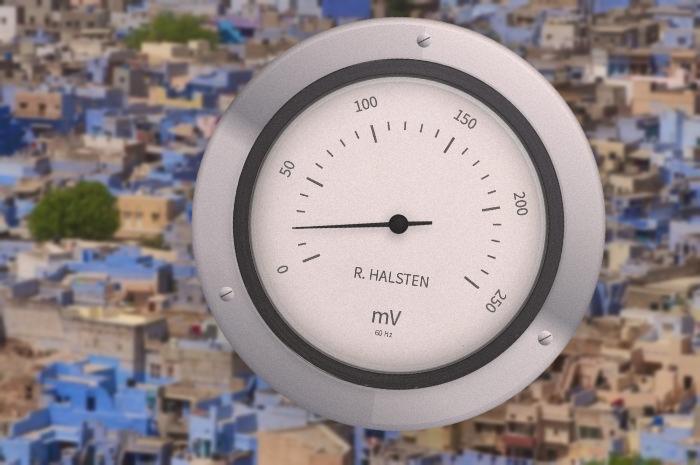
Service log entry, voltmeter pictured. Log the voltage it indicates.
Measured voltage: 20 mV
